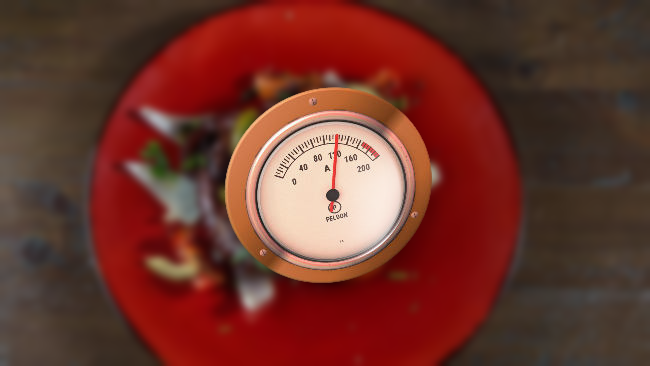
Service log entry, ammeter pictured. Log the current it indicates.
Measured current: 120 A
